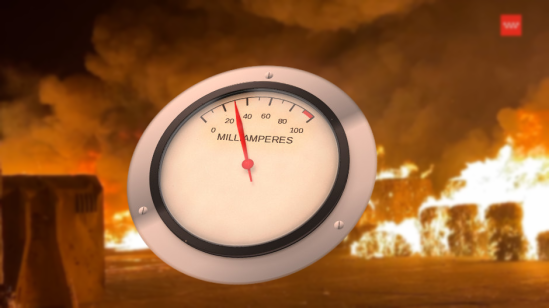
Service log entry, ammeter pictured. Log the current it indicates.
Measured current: 30 mA
